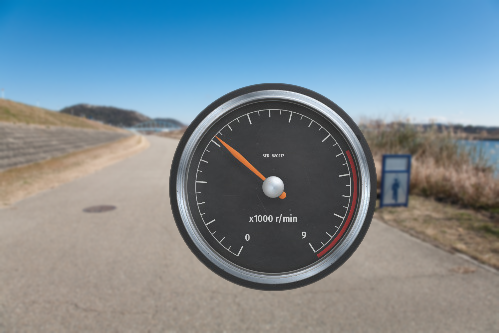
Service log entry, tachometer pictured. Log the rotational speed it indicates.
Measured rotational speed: 3125 rpm
